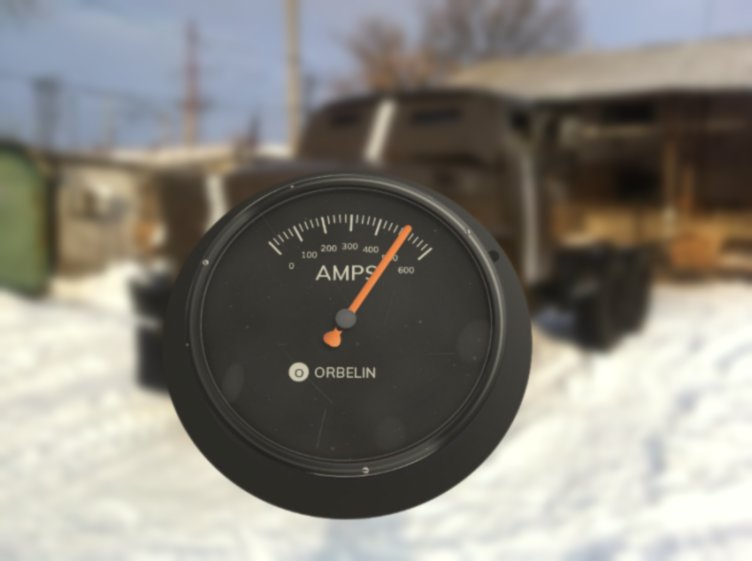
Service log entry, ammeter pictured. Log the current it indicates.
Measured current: 500 A
